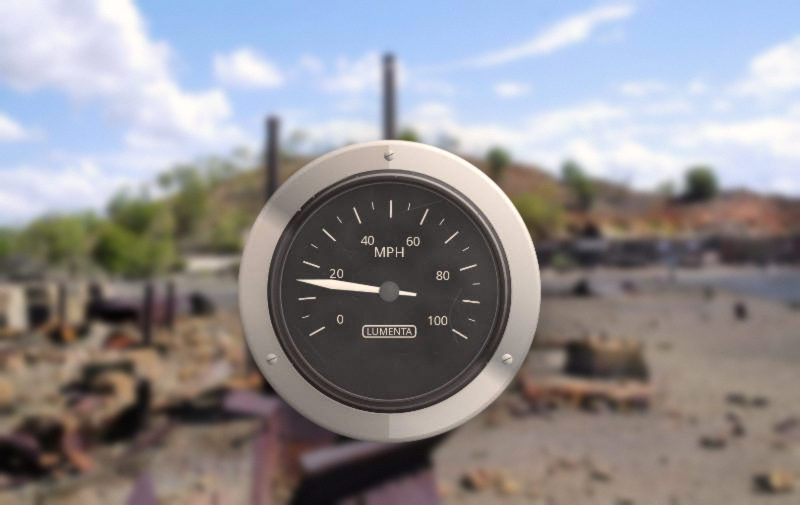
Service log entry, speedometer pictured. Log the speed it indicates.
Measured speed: 15 mph
